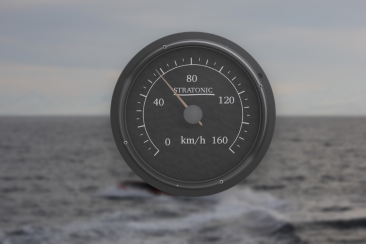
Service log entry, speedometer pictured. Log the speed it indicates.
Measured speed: 57.5 km/h
